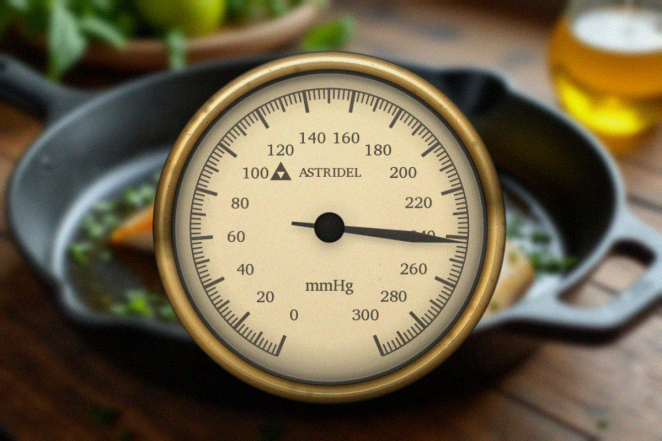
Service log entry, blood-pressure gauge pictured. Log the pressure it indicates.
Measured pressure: 242 mmHg
